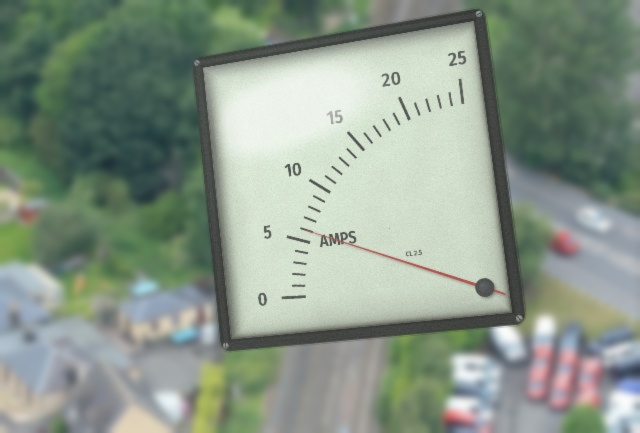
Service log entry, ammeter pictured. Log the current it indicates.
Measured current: 6 A
